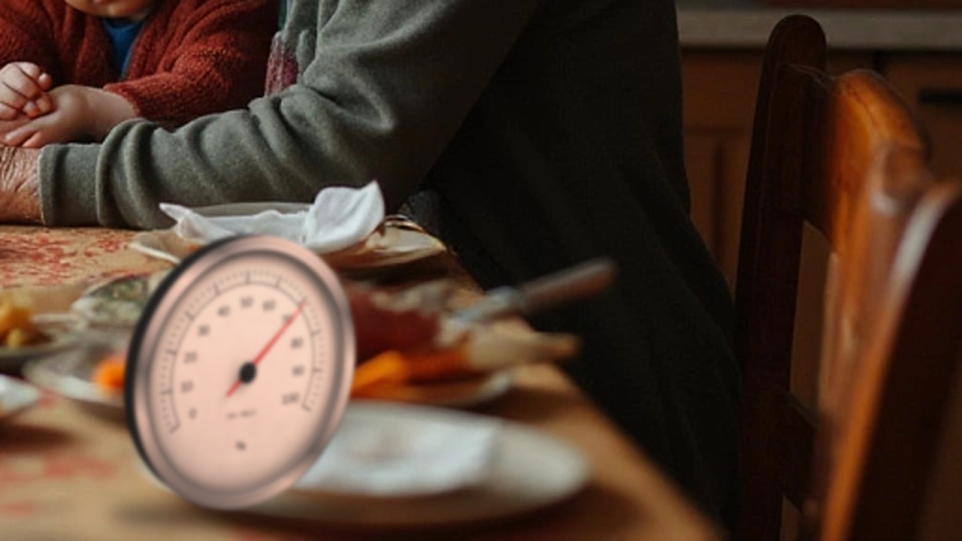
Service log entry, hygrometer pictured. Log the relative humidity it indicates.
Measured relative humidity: 70 %
